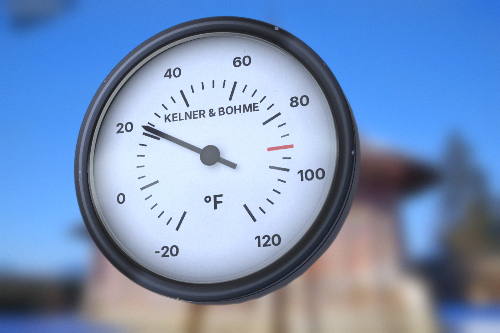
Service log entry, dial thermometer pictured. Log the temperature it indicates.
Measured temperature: 22 °F
